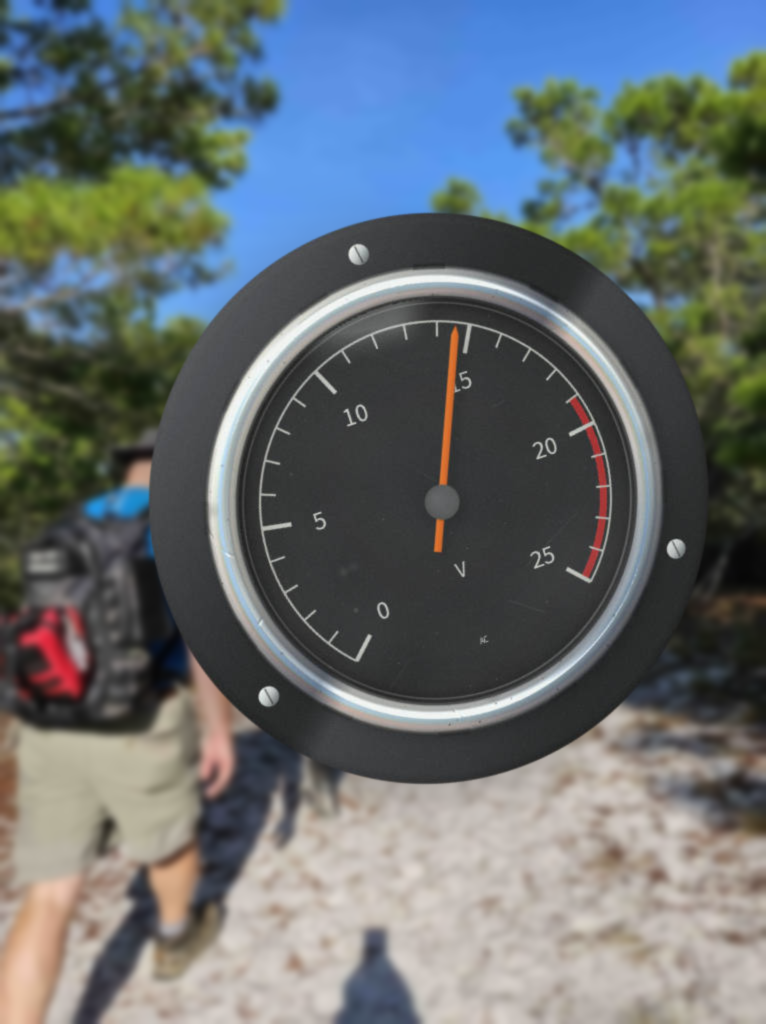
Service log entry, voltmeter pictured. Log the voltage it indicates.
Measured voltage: 14.5 V
